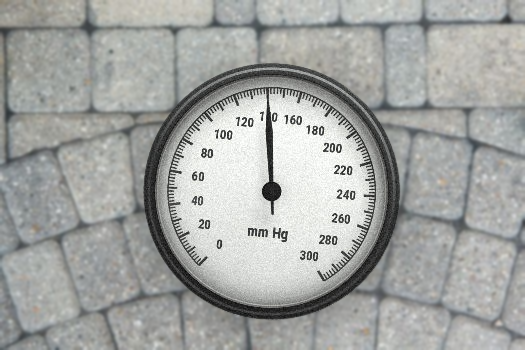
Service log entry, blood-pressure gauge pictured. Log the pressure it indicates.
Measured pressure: 140 mmHg
